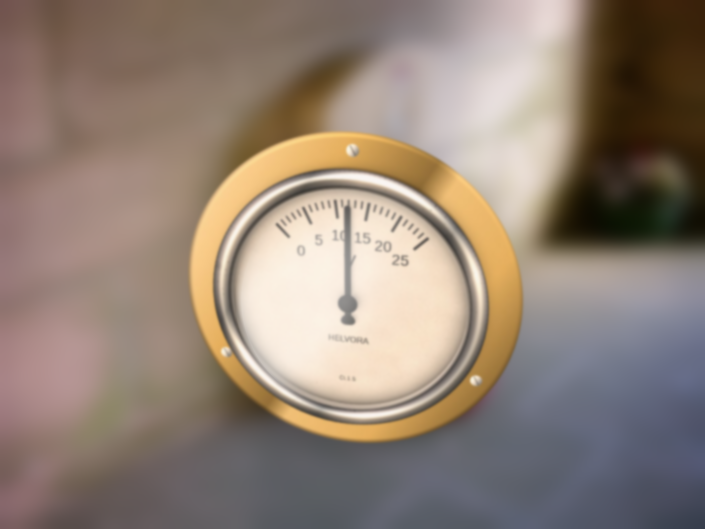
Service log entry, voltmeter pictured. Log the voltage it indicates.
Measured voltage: 12 V
